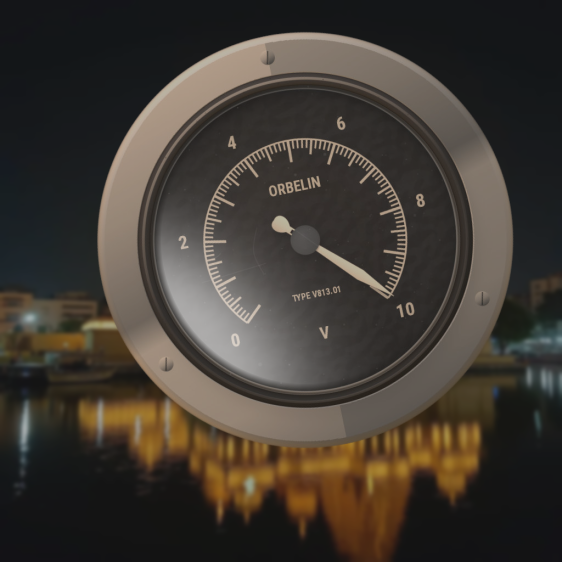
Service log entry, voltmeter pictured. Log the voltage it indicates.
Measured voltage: 9.9 V
